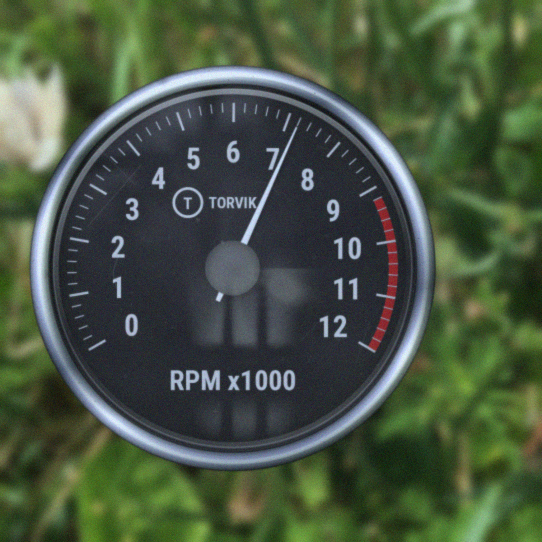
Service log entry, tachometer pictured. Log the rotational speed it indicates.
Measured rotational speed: 7200 rpm
